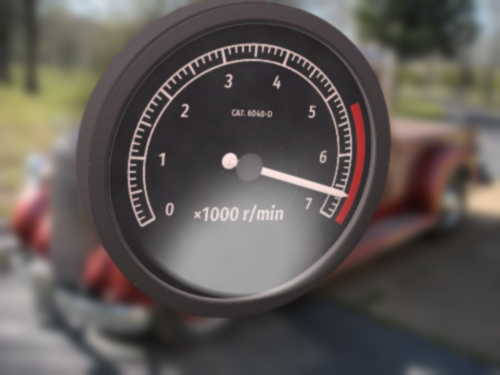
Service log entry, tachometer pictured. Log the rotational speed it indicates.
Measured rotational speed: 6600 rpm
